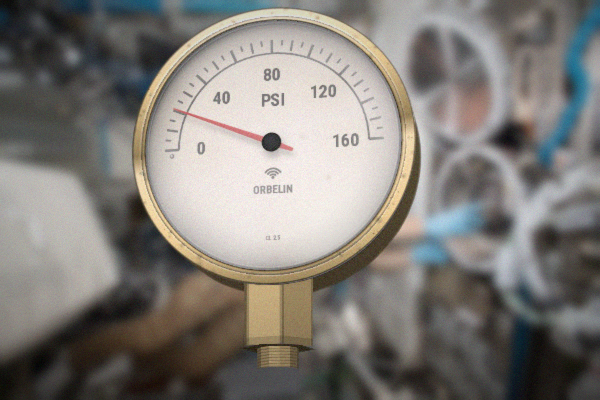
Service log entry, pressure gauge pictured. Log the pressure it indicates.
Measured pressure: 20 psi
